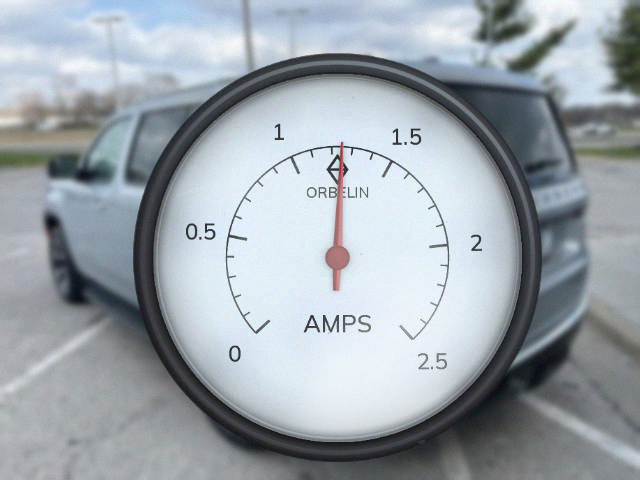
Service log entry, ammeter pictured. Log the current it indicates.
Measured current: 1.25 A
